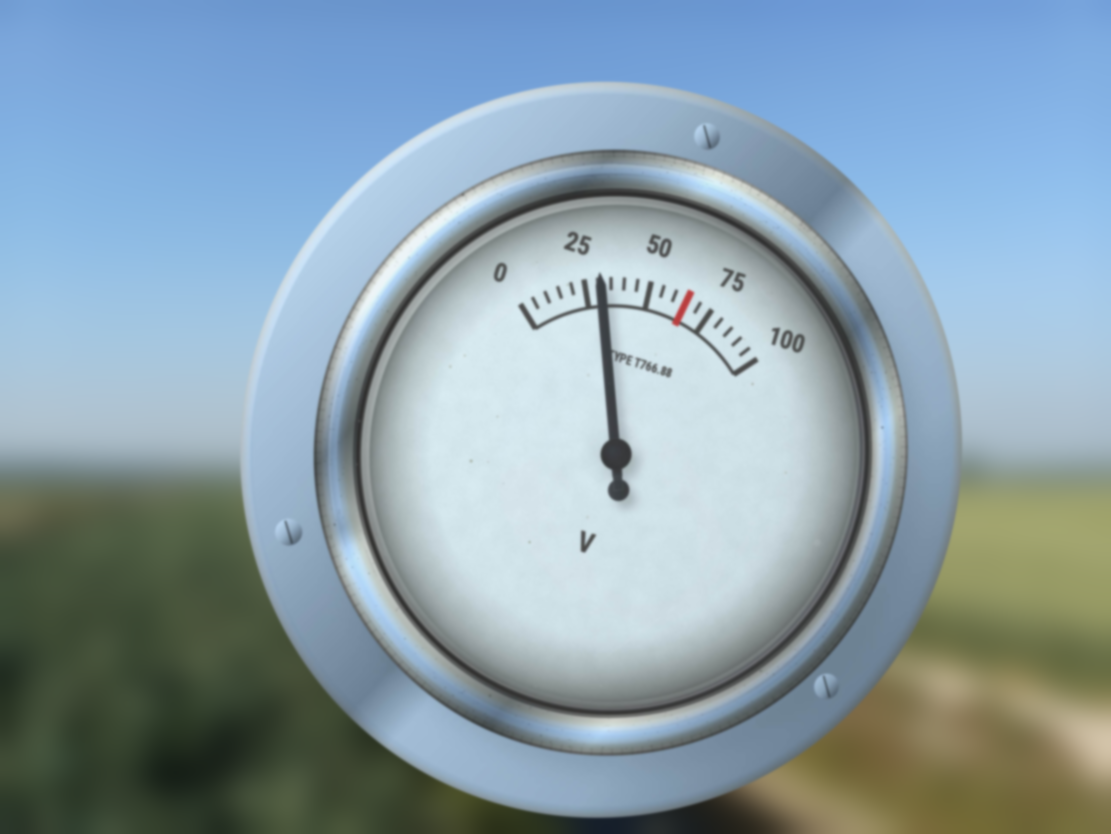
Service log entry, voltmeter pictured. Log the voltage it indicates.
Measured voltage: 30 V
